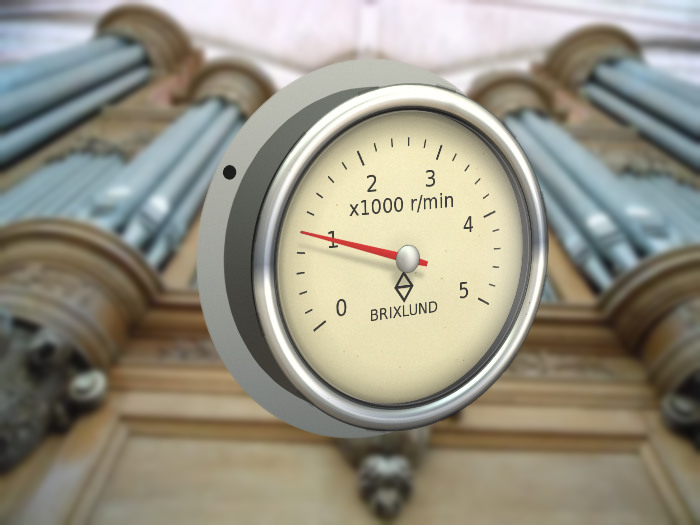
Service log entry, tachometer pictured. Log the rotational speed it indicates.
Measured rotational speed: 1000 rpm
